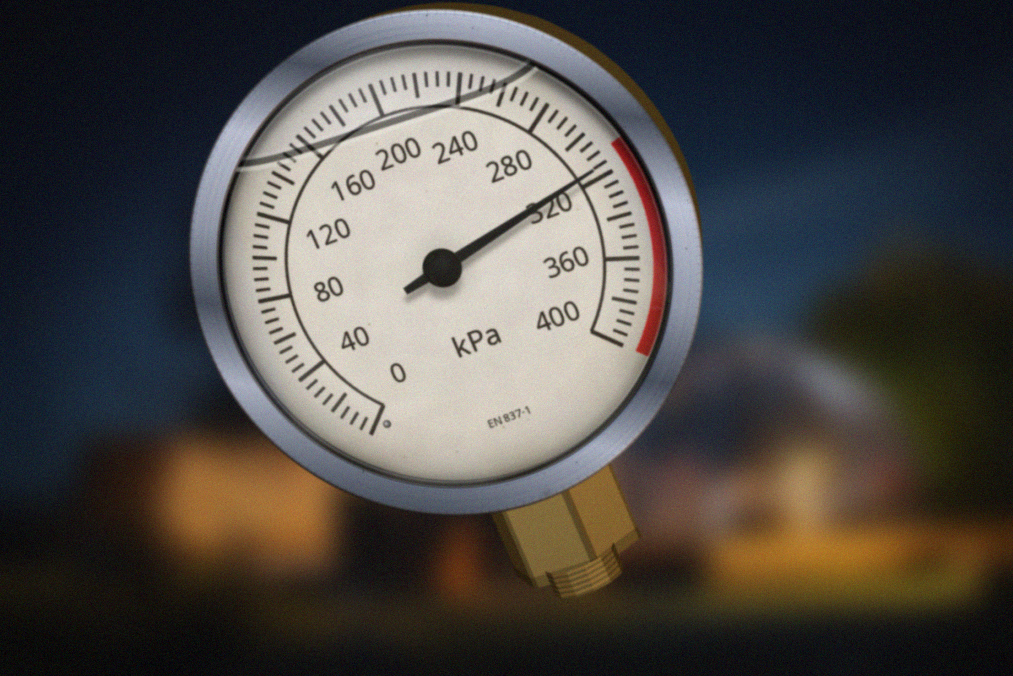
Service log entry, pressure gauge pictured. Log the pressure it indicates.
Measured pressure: 315 kPa
